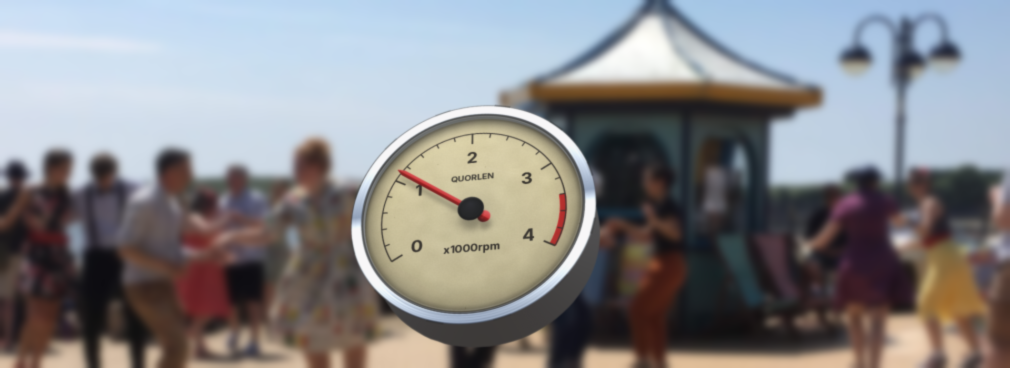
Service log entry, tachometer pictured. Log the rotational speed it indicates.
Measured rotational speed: 1100 rpm
